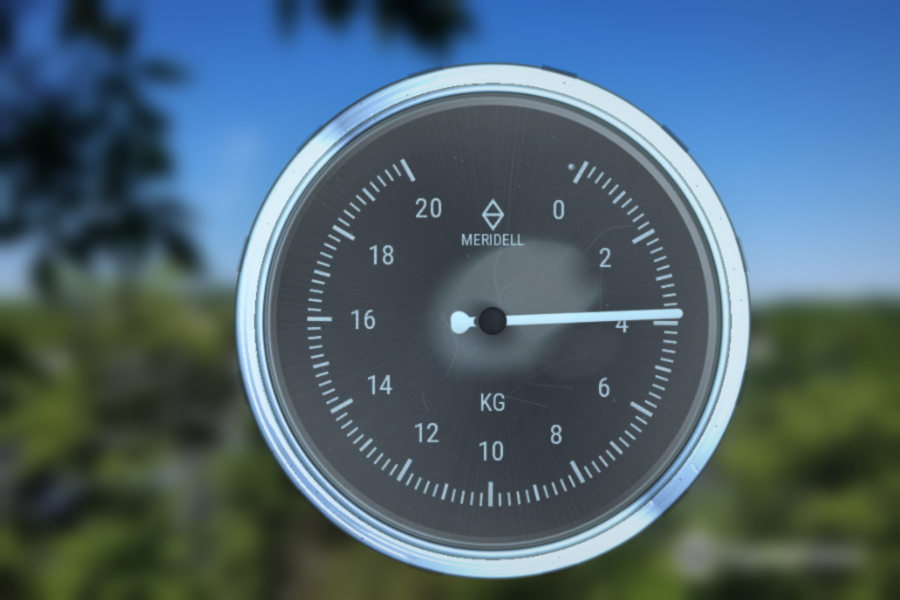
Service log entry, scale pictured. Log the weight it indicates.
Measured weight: 3.8 kg
